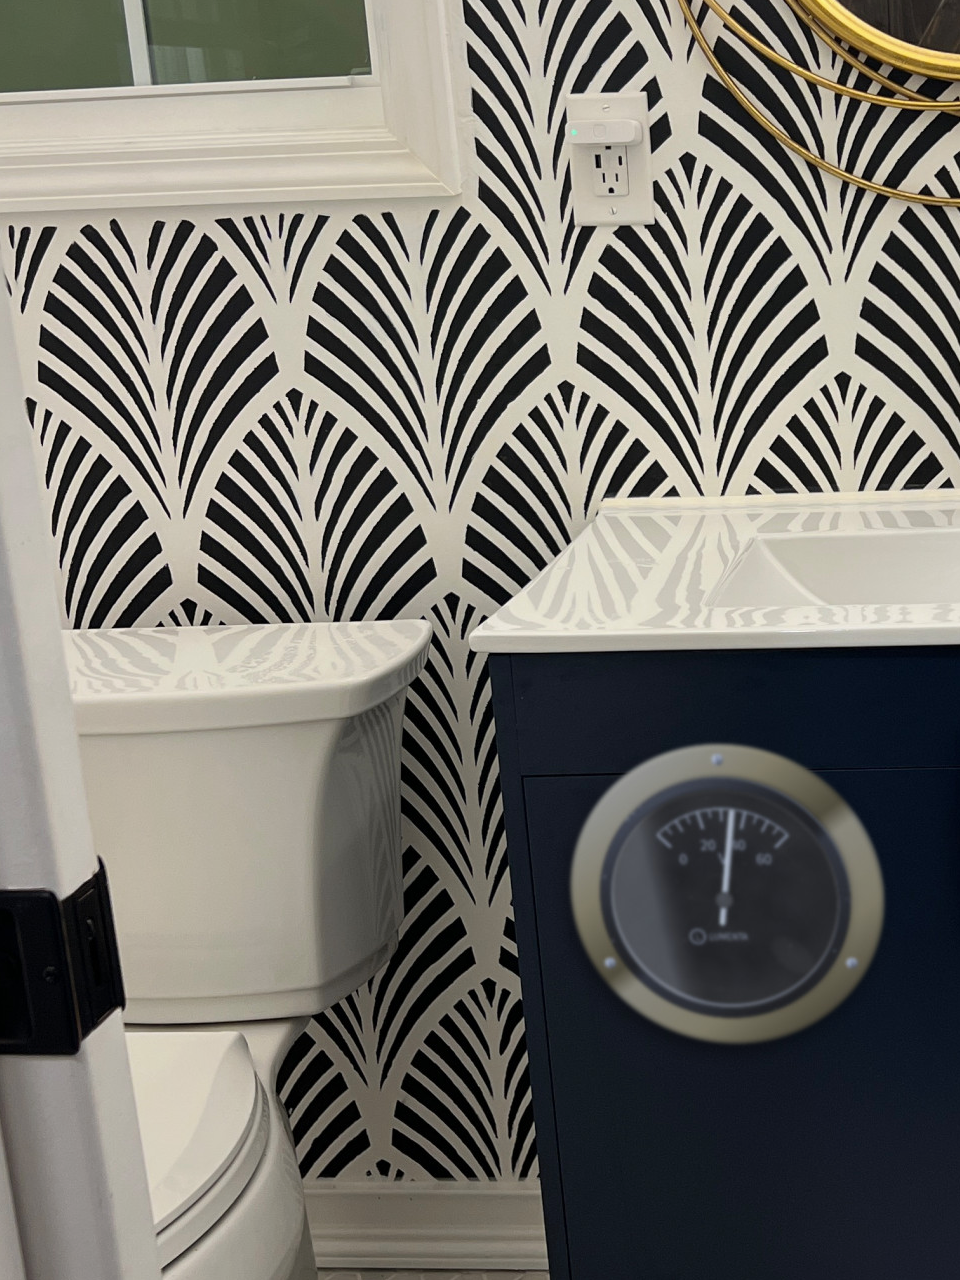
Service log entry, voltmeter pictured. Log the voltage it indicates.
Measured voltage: 35 V
